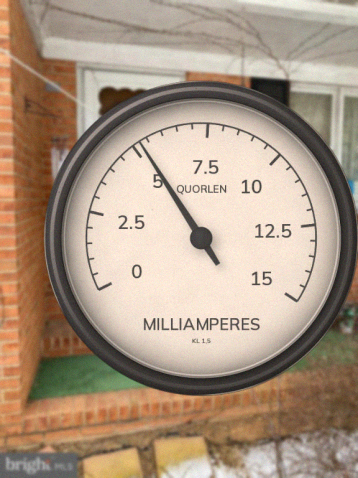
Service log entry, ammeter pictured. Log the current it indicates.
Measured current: 5.25 mA
